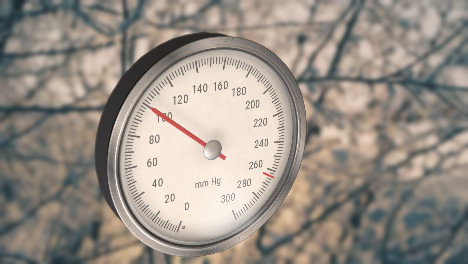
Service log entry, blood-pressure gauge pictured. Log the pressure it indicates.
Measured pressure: 100 mmHg
